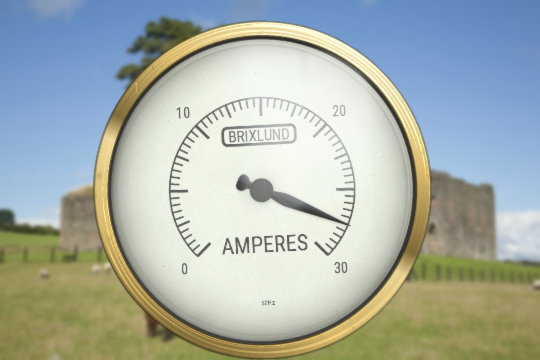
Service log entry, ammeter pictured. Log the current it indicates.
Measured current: 27.5 A
